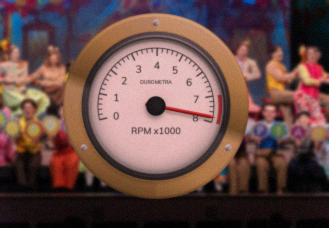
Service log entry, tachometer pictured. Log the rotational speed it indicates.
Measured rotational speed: 7800 rpm
